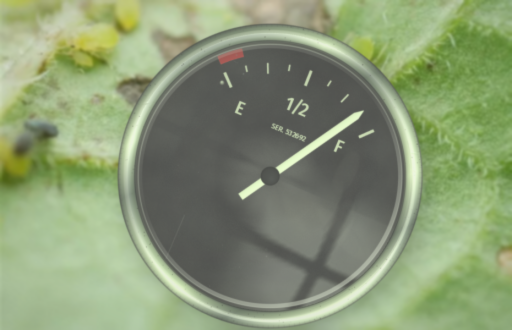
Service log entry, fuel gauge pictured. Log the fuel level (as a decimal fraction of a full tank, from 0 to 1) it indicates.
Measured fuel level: 0.875
